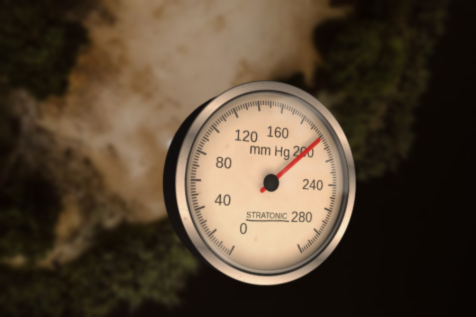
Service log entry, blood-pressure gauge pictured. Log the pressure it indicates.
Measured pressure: 200 mmHg
